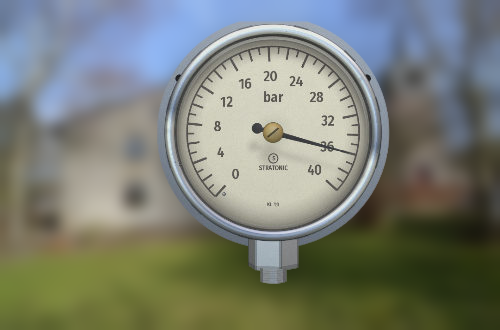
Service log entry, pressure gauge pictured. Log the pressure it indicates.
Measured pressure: 36 bar
